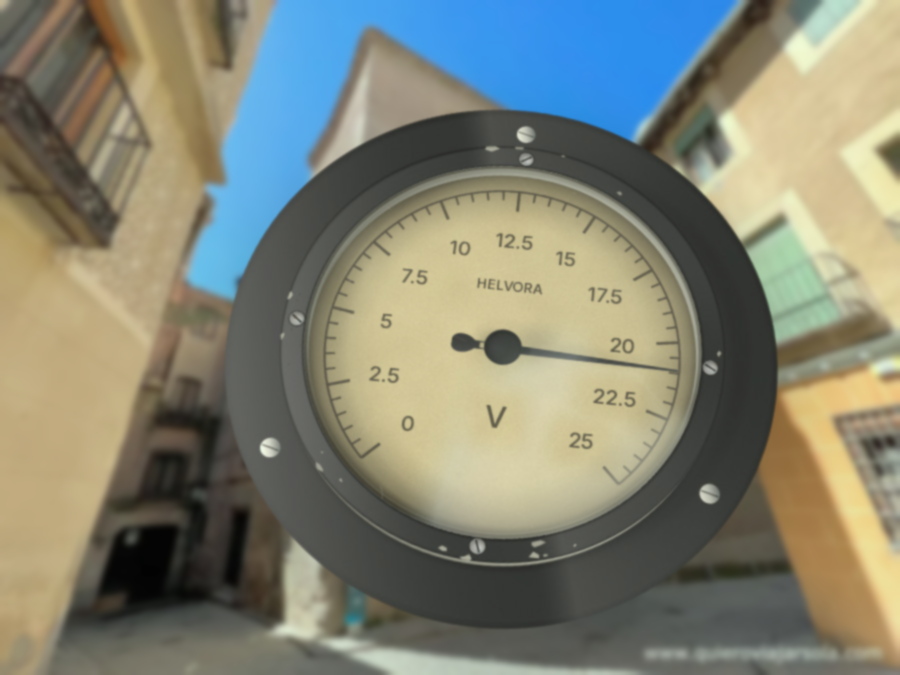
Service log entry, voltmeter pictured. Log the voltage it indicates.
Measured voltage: 21 V
